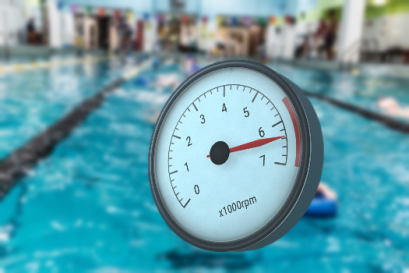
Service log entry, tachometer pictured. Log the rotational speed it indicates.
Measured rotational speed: 6400 rpm
